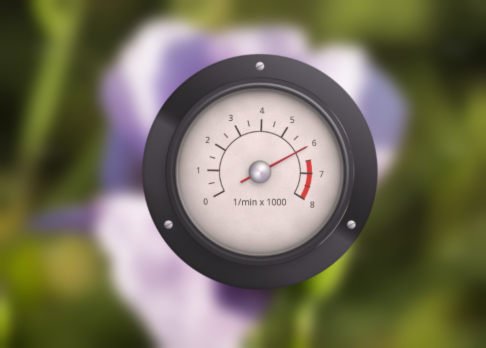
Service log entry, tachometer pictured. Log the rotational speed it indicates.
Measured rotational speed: 6000 rpm
